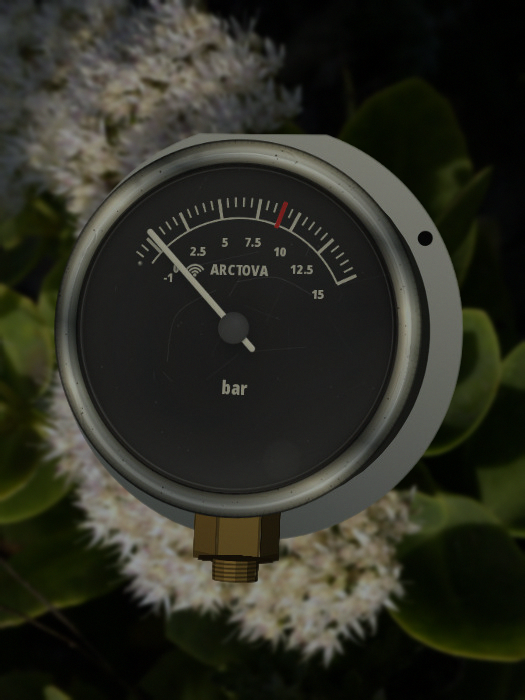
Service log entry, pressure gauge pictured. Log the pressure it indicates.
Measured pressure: 0.5 bar
